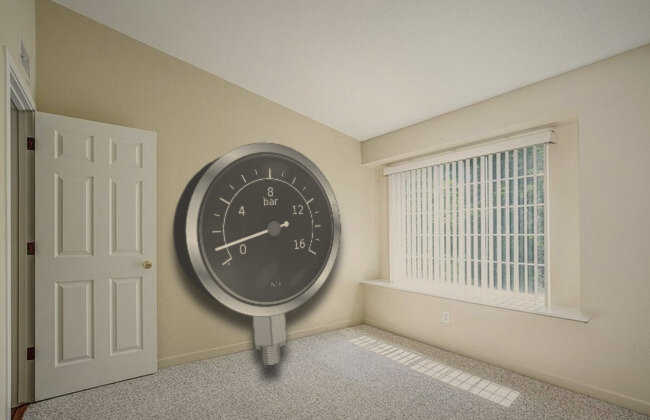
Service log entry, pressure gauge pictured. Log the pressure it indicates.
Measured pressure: 1 bar
